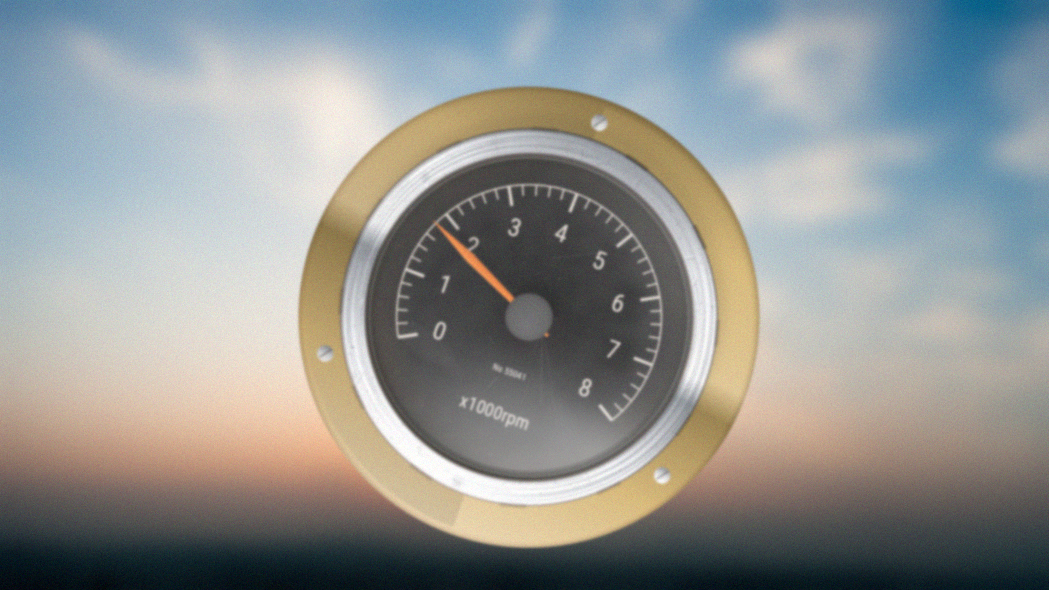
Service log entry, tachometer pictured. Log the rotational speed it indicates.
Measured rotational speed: 1800 rpm
